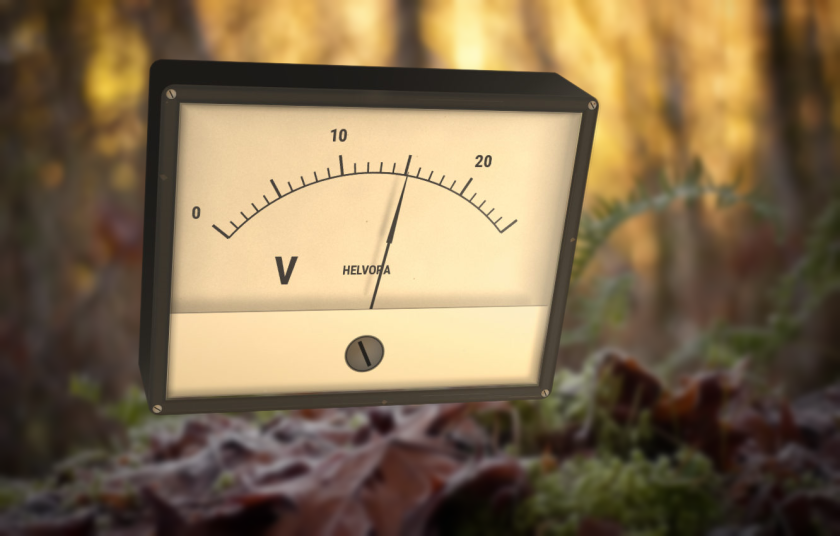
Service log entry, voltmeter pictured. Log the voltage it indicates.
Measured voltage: 15 V
